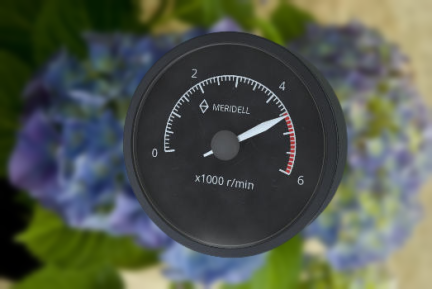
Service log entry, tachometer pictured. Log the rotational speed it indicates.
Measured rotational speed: 4600 rpm
